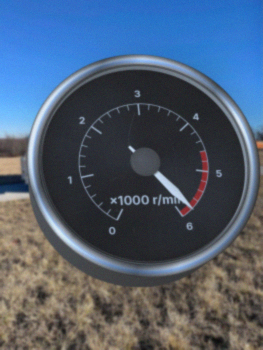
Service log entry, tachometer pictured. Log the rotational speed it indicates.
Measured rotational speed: 5800 rpm
